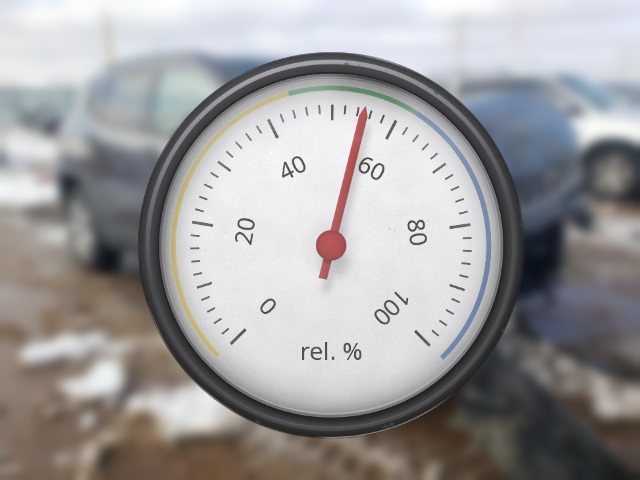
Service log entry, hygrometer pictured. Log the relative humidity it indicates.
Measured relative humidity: 55 %
